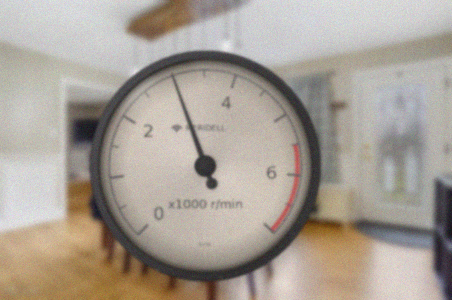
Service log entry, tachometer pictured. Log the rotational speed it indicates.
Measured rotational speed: 3000 rpm
